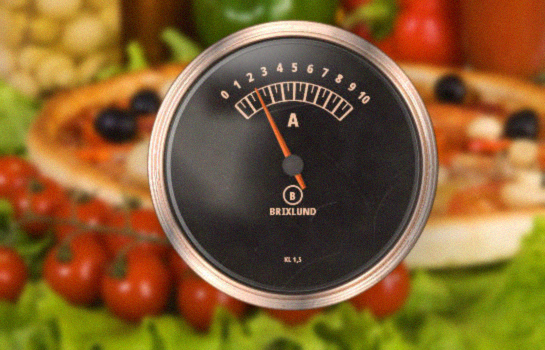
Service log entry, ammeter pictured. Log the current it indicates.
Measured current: 2 A
